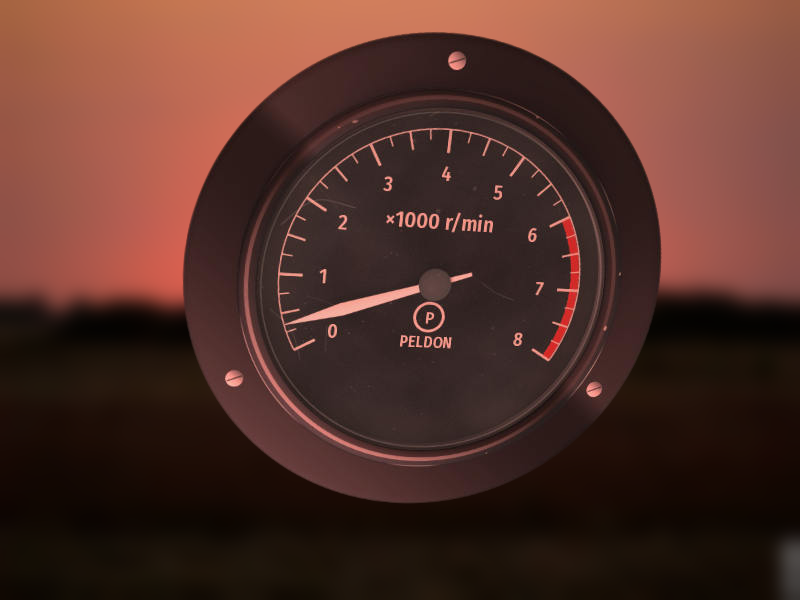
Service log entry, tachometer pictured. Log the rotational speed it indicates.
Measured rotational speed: 375 rpm
